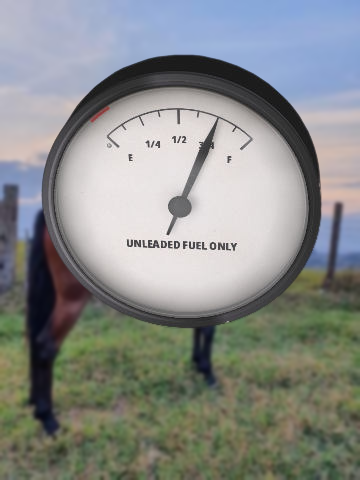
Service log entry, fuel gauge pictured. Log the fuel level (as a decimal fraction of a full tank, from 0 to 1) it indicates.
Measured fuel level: 0.75
